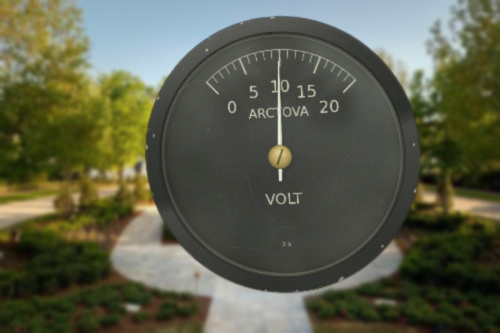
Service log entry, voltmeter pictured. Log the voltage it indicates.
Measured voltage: 10 V
